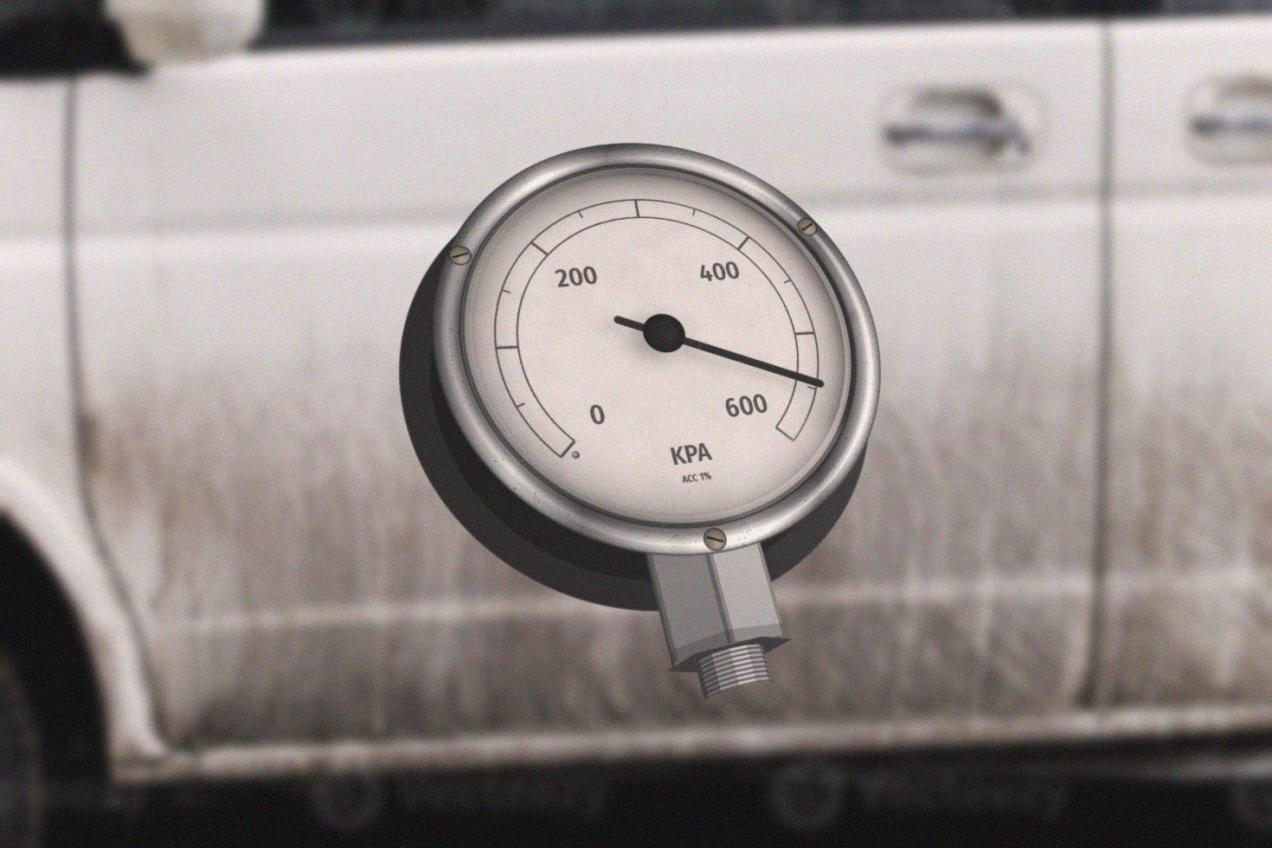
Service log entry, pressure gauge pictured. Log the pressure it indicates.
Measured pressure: 550 kPa
